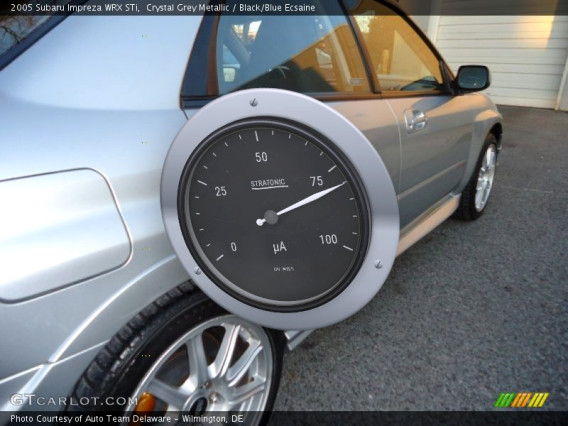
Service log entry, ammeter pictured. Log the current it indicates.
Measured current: 80 µA
